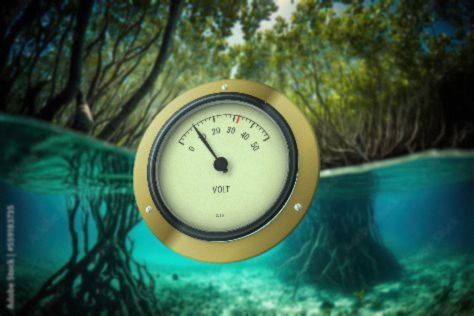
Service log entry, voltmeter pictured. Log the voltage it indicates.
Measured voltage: 10 V
